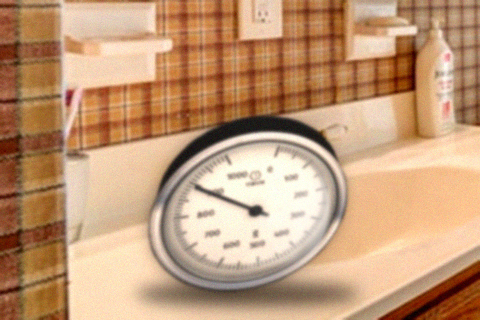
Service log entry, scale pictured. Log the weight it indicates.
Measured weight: 900 g
